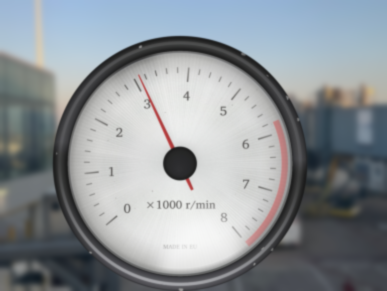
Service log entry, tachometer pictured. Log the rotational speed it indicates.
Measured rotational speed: 3100 rpm
